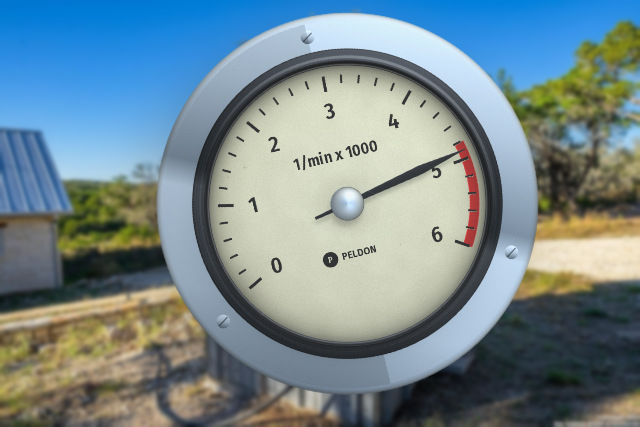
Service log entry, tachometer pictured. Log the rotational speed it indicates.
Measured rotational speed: 4900 rpm
